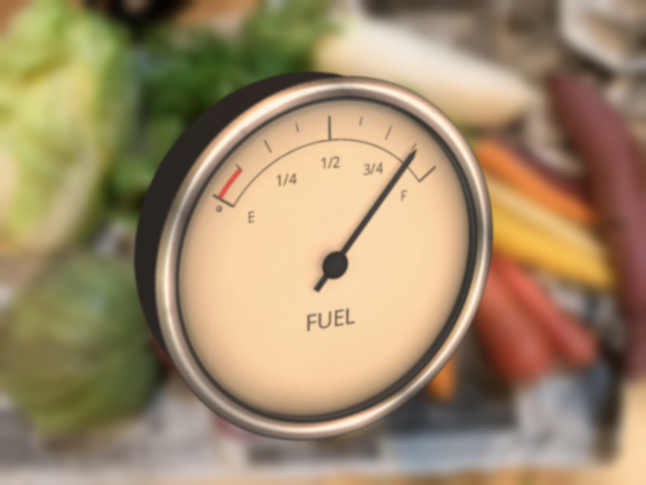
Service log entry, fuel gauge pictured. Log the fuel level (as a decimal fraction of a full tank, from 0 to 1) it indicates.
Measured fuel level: 0.875
